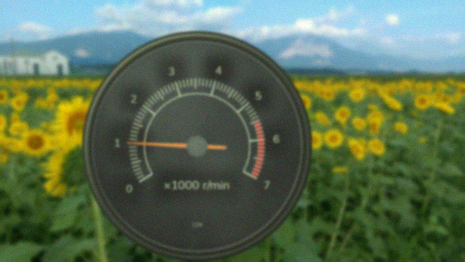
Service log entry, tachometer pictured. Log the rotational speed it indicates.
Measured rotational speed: 1000 rpm
